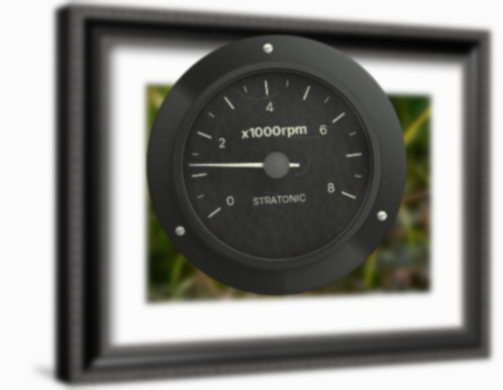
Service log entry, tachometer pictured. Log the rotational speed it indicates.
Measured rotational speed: 1250 rpm
